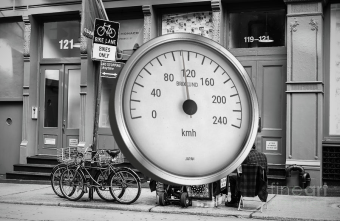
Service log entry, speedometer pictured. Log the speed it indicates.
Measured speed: 110 km/h
